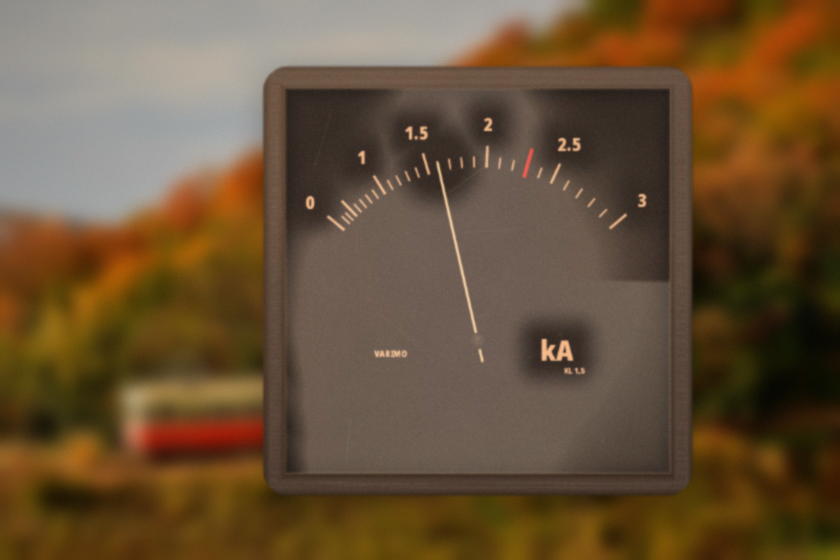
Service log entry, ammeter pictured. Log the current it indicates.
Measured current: 1.6 kA
